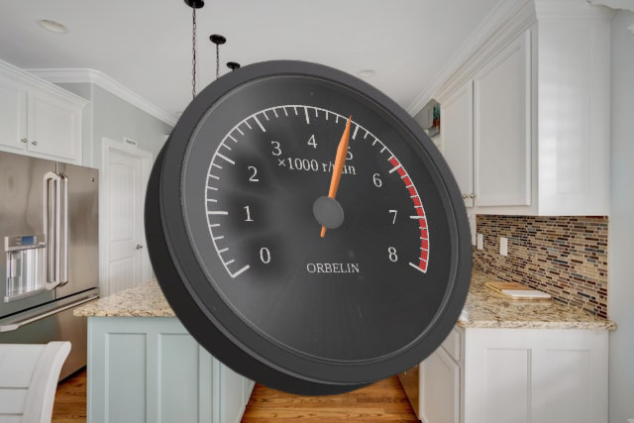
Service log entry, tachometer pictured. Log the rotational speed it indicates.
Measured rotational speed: 4800 rpm
